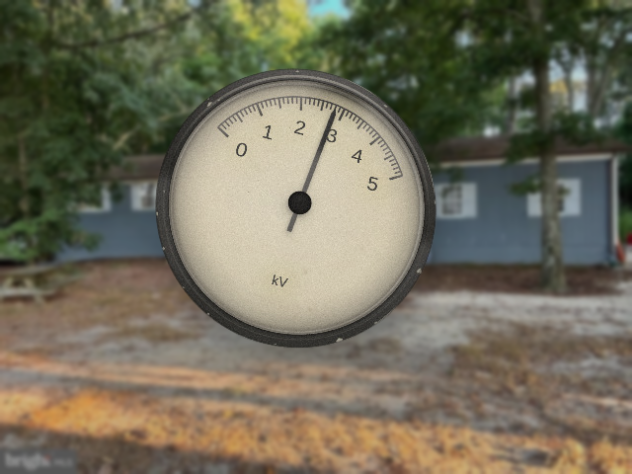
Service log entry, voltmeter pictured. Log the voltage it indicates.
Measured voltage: 2.8 kV
